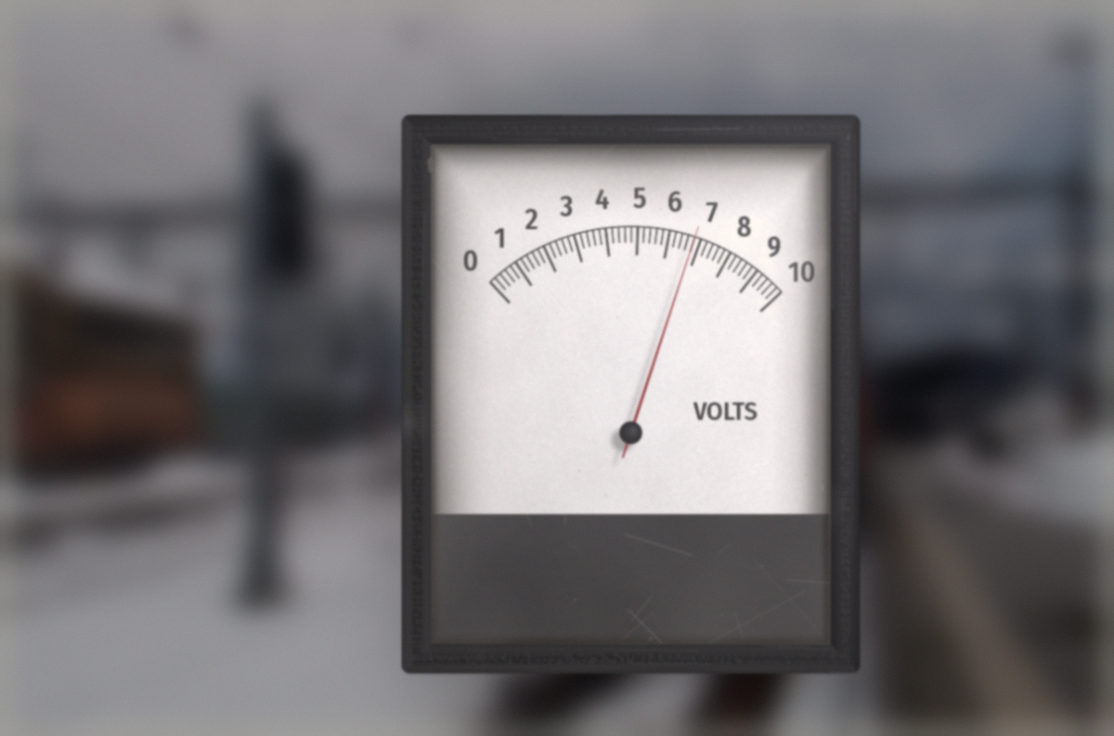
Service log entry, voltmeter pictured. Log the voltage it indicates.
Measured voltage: 6.8 V
